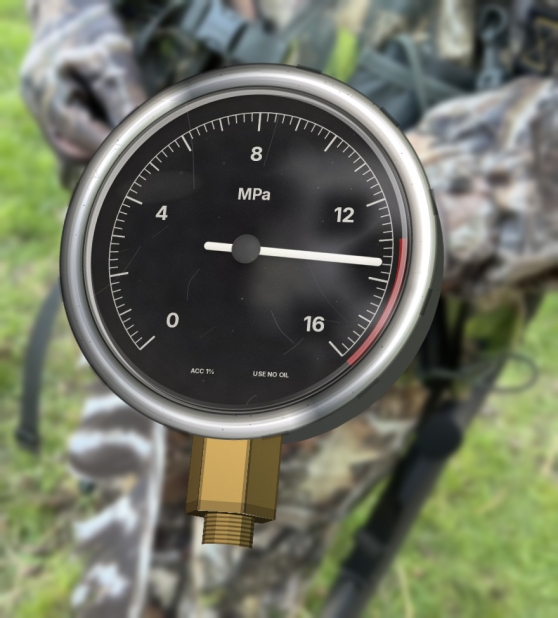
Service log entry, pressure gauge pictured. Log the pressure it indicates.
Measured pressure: 13.6 MPa
